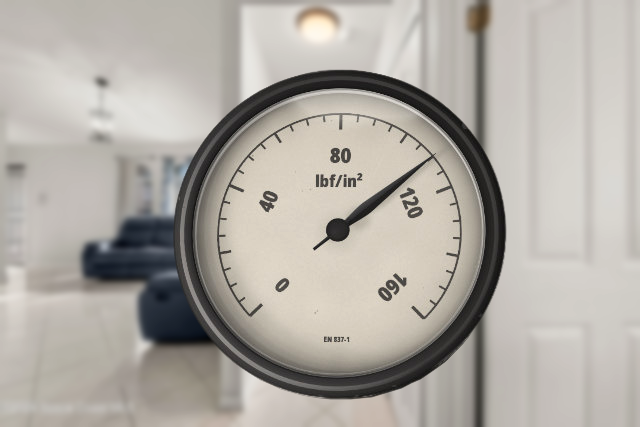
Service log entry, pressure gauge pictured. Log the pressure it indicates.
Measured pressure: 110 psi
